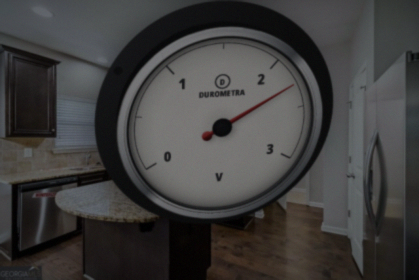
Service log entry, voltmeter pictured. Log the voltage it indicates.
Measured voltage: 2.25 V
